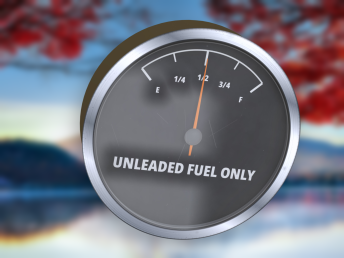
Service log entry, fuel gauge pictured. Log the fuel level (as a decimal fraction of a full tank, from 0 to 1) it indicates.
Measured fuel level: 0.5
